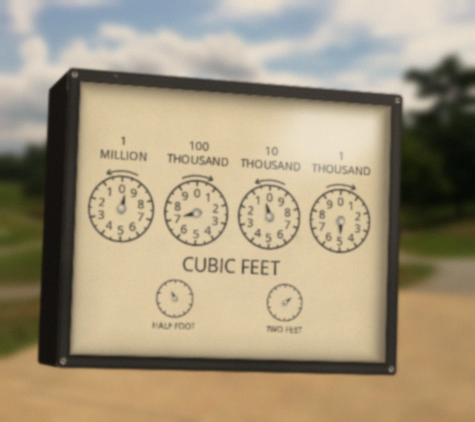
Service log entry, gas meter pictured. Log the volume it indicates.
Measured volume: 970500 ft³
